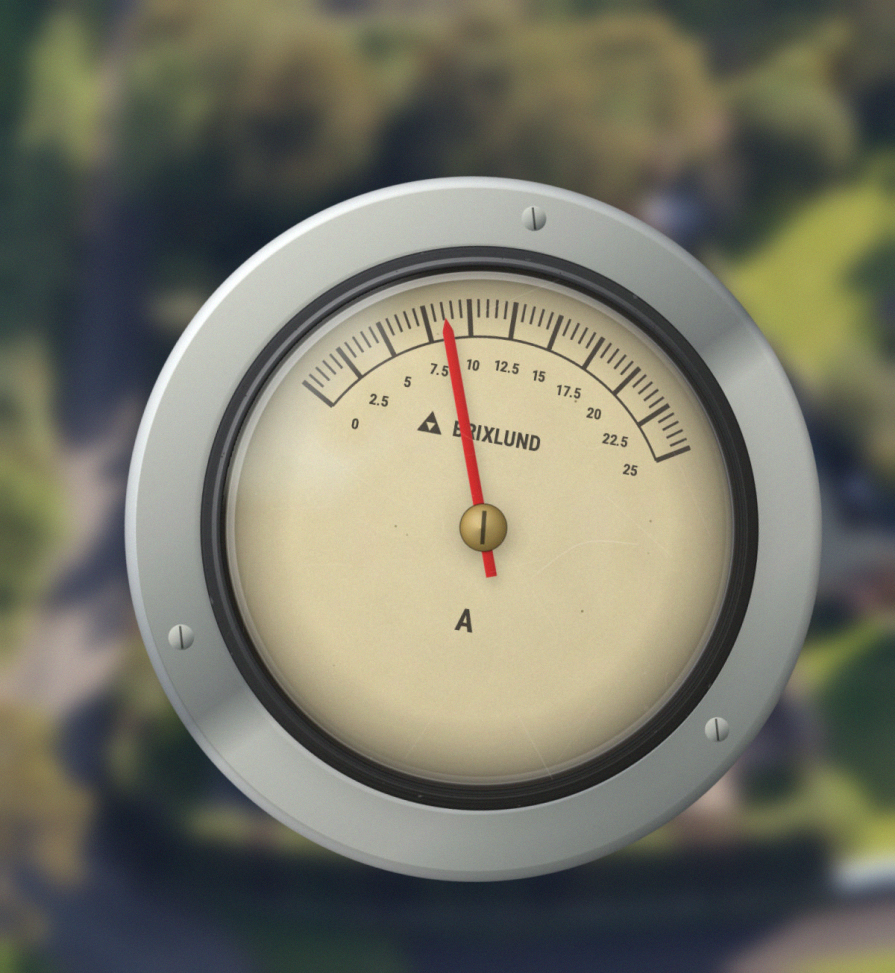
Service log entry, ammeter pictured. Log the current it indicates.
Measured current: 8.5 A
